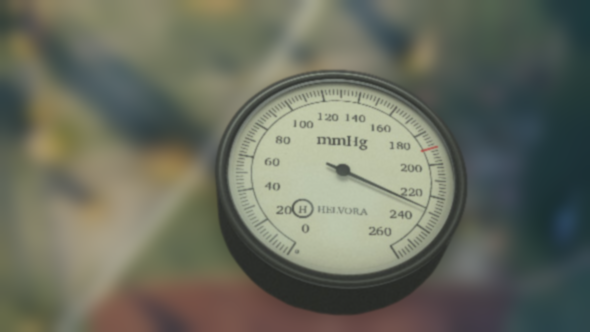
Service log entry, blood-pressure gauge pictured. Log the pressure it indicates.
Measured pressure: 230 mmHg
